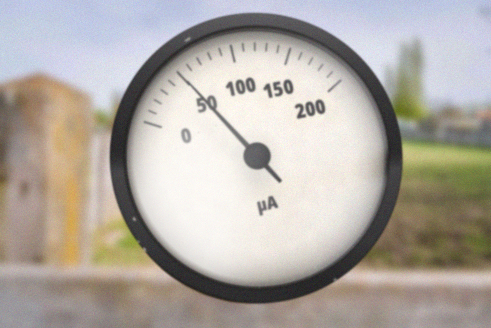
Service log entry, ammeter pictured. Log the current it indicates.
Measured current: 50 µA
